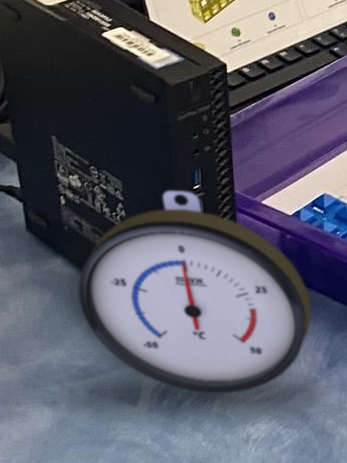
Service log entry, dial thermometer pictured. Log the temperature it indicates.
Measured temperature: 0 °C
